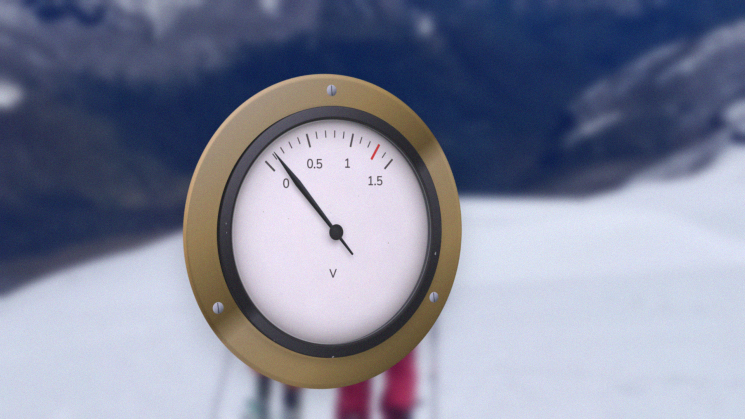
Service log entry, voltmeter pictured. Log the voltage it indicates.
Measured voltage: 0.1 V
